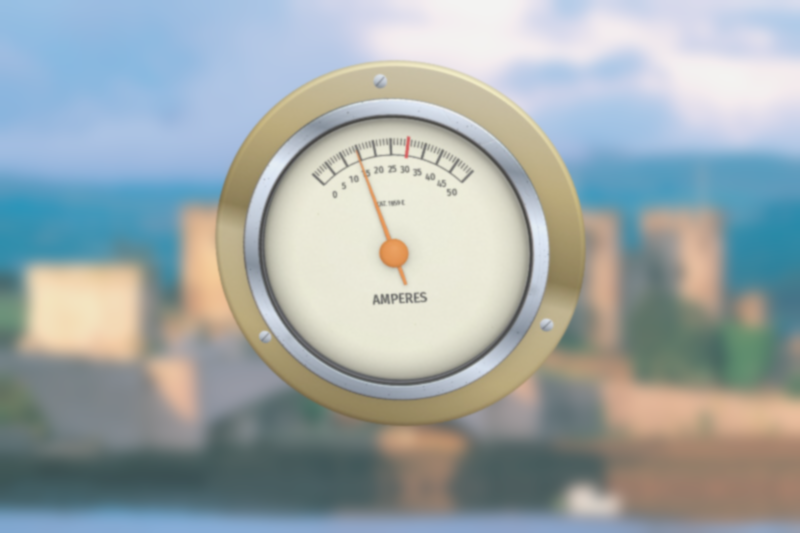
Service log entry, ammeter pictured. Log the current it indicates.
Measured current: 15 A
